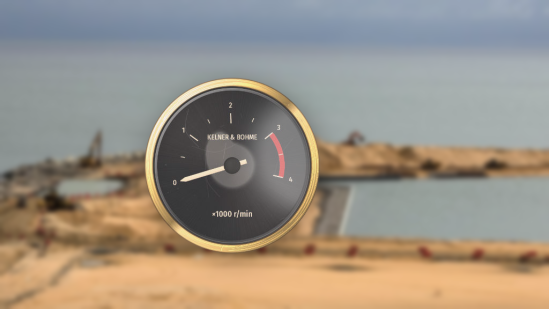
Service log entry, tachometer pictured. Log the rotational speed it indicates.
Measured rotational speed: 0 rpm
